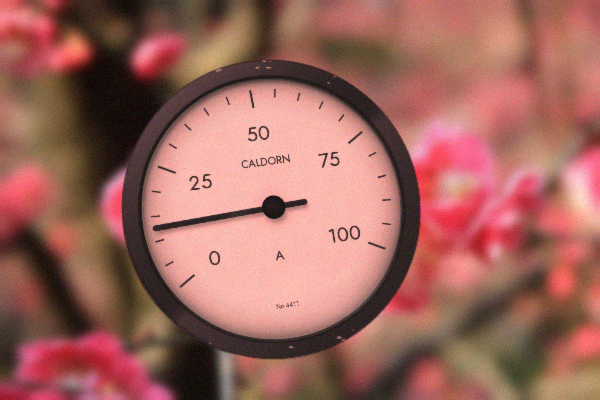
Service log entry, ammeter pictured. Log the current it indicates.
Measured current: 12.5 A
